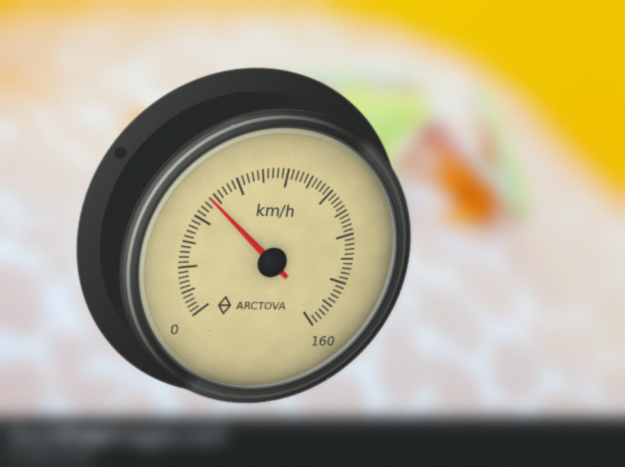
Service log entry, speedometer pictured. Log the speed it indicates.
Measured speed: 48 km/h
